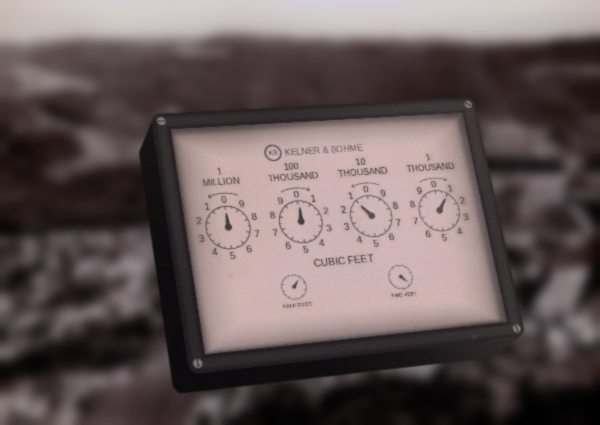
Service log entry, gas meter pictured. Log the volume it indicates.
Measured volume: 1100 ft³
